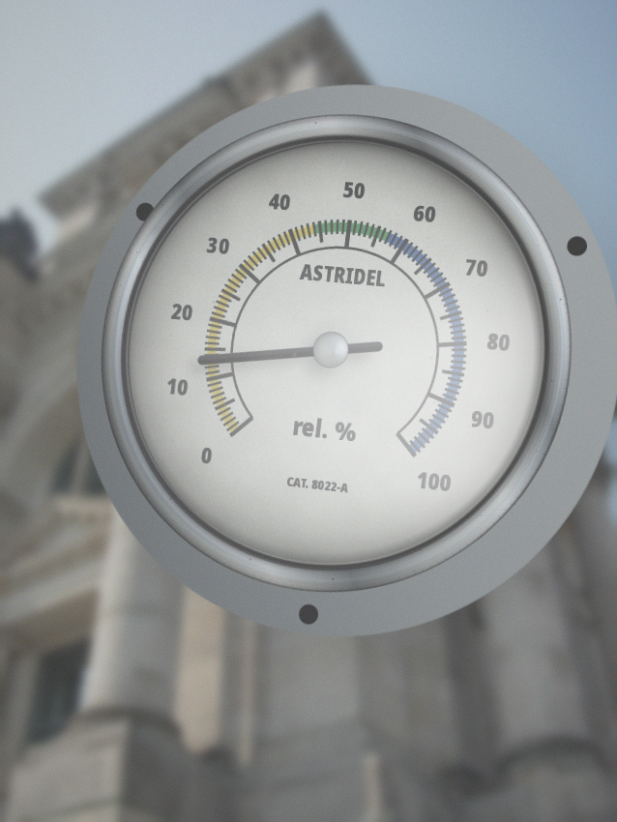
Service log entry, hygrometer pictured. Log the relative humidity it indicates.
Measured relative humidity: 13 %
